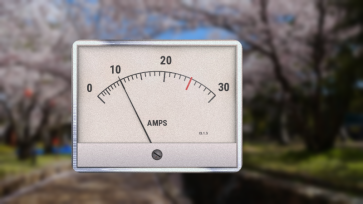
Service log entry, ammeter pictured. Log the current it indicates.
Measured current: 10 A
